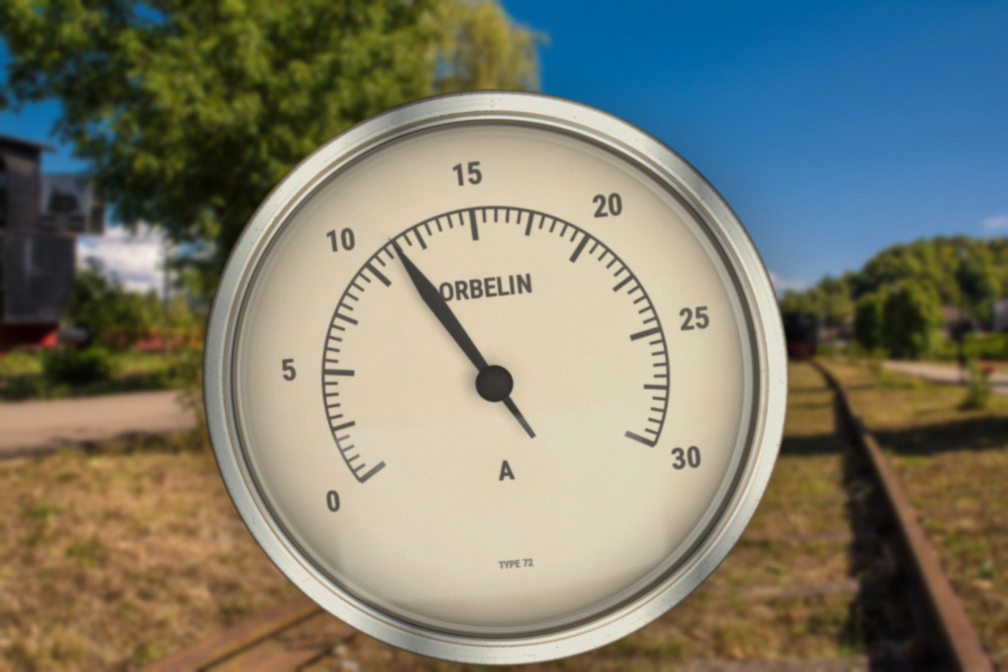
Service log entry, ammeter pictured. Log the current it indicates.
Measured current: 11.5 A
